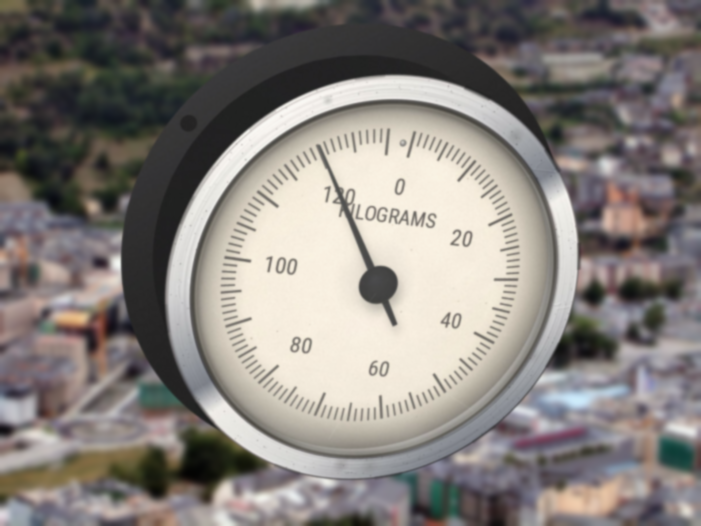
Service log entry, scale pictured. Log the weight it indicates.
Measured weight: 120 kg
